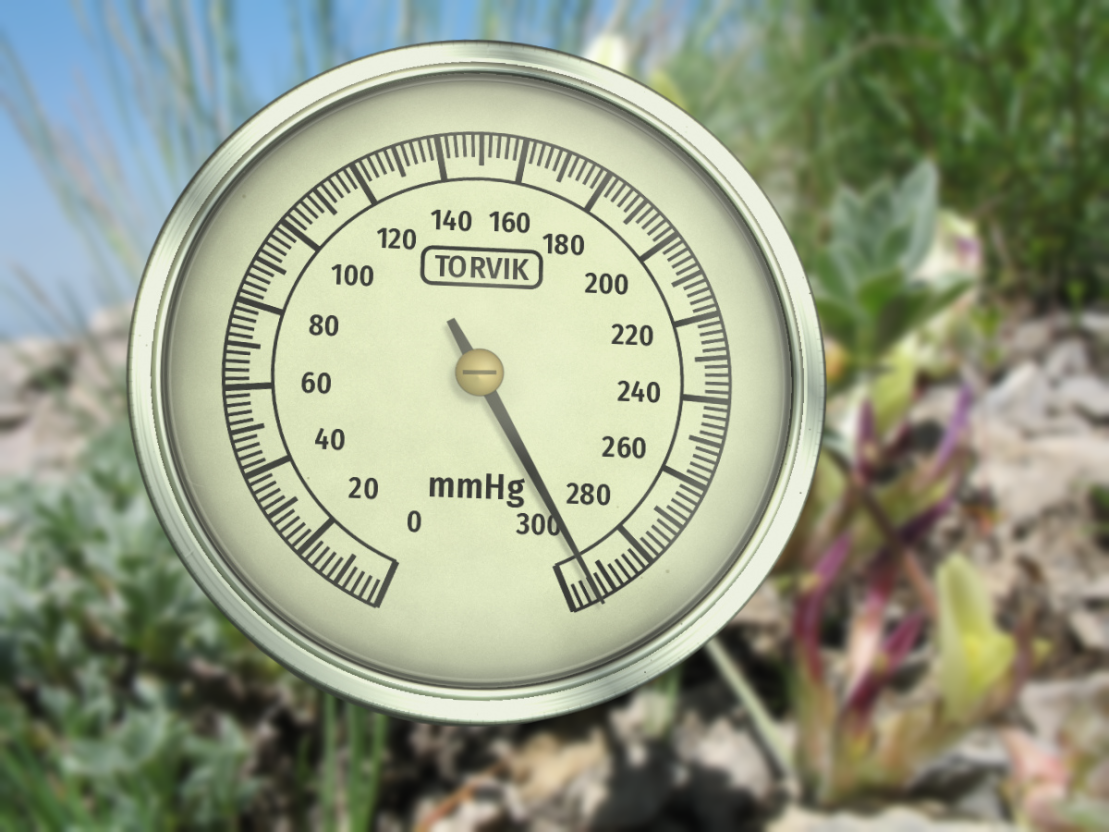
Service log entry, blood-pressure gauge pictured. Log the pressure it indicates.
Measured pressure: 294 mmHg
